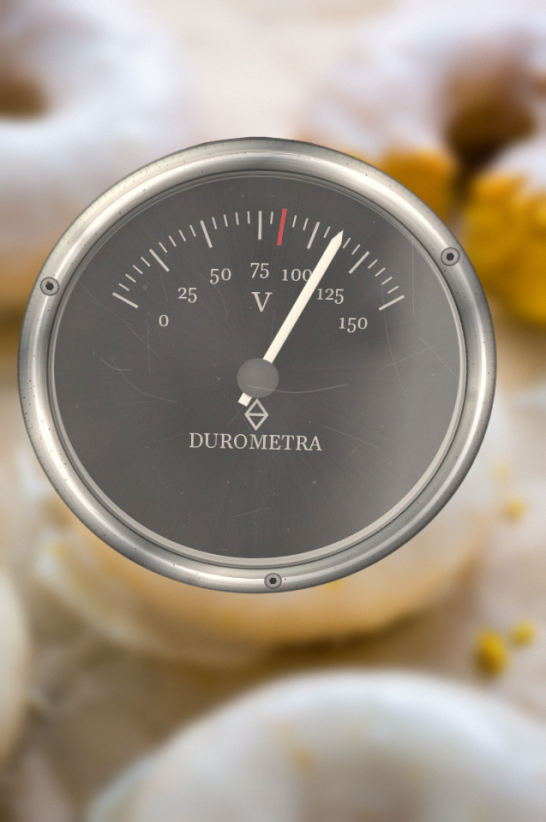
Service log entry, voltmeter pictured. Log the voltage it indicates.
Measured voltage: 110 V
